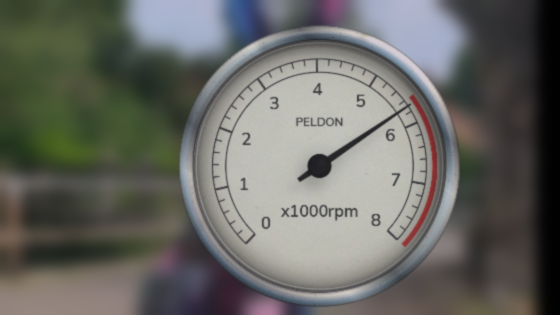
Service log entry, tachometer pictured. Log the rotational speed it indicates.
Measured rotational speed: 5700 rpm
